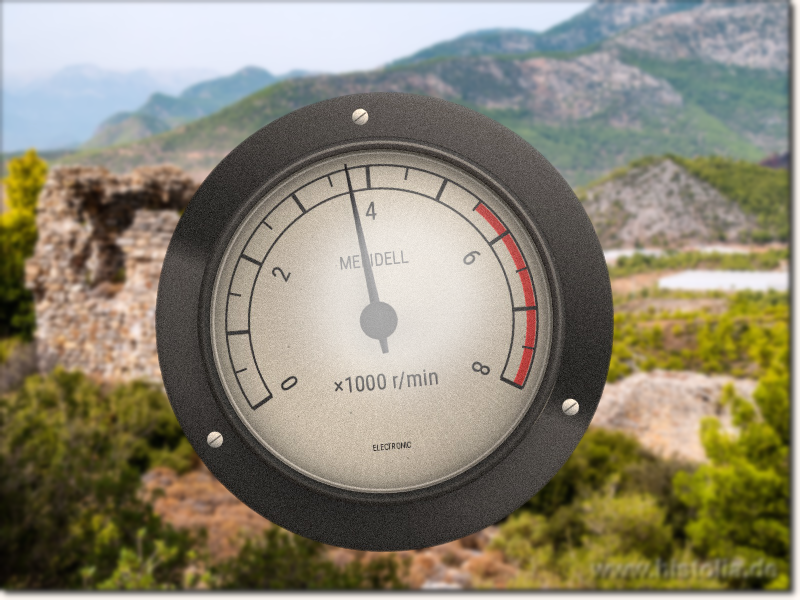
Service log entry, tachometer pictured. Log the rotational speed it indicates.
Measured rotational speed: 3750 rpm
